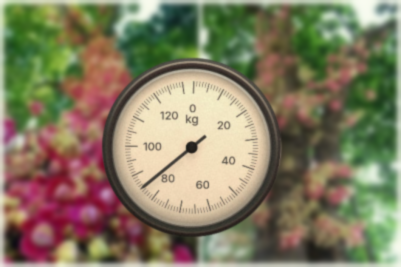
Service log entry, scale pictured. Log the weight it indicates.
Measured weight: 85 kg
